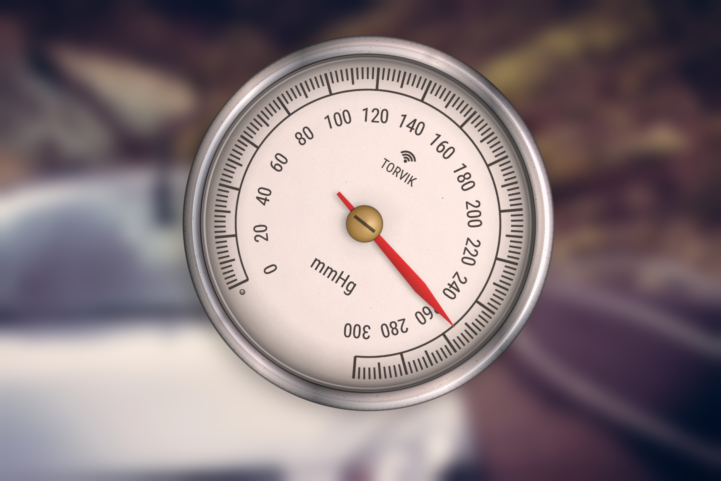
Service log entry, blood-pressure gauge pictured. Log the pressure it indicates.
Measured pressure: 254 mmHg
